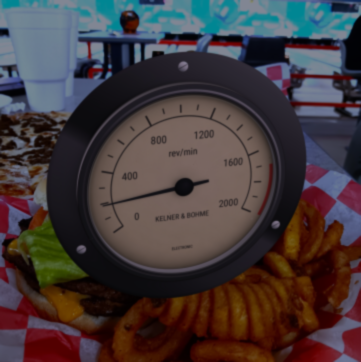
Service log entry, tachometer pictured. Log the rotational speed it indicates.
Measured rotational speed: 200 rpm
